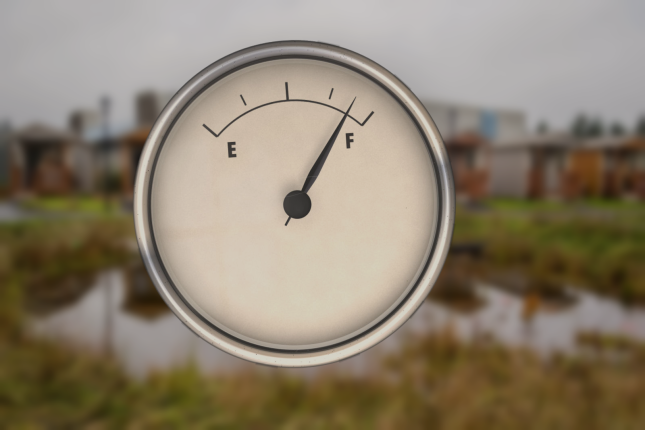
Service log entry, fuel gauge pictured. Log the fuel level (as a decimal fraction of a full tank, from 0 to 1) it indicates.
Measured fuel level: 0.875
